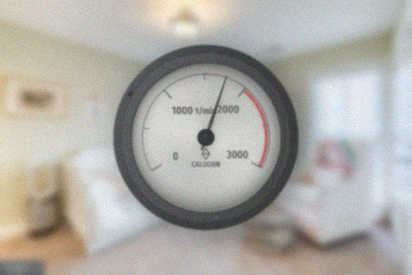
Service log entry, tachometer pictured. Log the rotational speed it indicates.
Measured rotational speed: 1750 rpm
